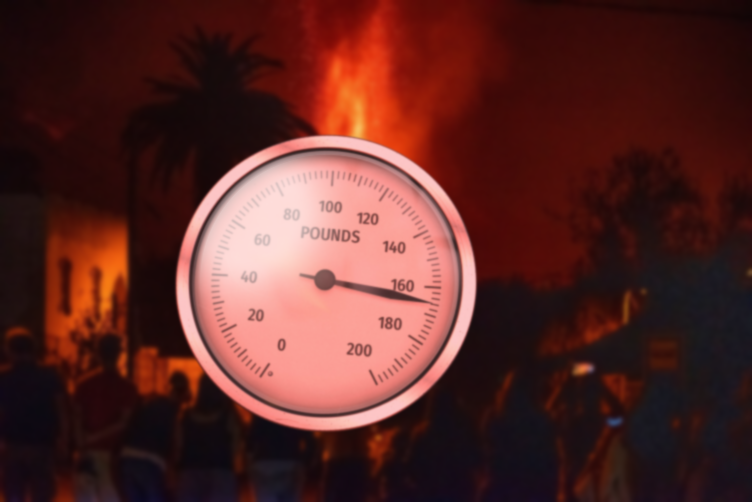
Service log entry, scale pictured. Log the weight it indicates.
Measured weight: 166 lb
